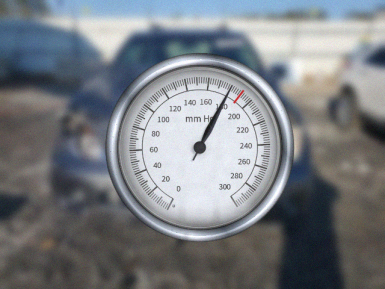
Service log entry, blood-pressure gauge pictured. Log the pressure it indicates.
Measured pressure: 180 mmHg
